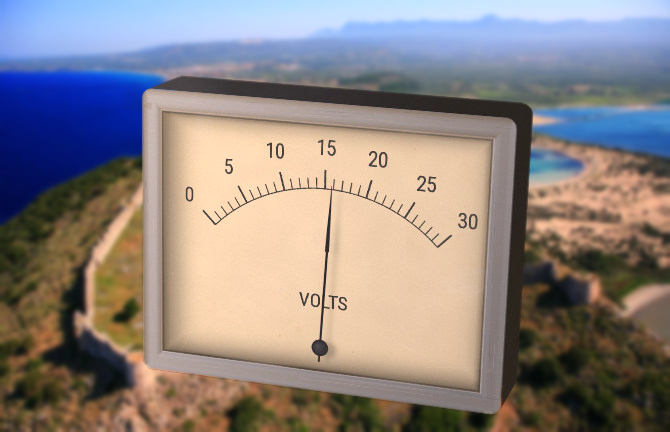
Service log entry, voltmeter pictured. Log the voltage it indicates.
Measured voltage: 16 V
